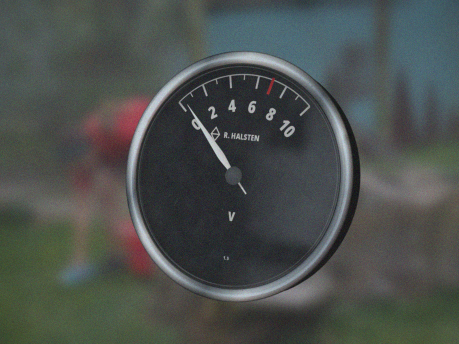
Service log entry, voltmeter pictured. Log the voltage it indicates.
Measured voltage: 0.5 V
